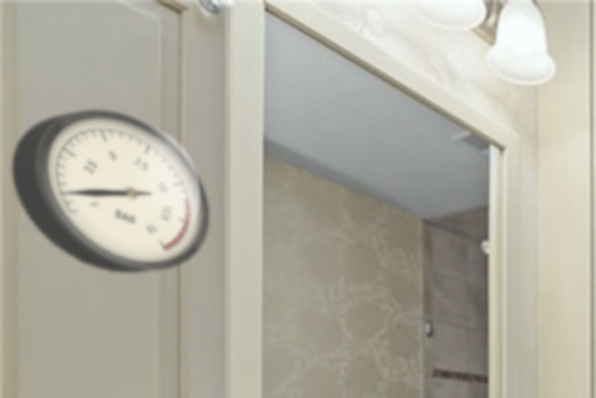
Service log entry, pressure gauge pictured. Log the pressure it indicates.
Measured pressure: 0 bar
